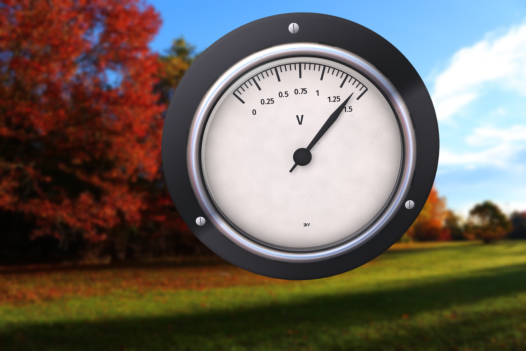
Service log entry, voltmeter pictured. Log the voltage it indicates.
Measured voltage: 1.4 V
